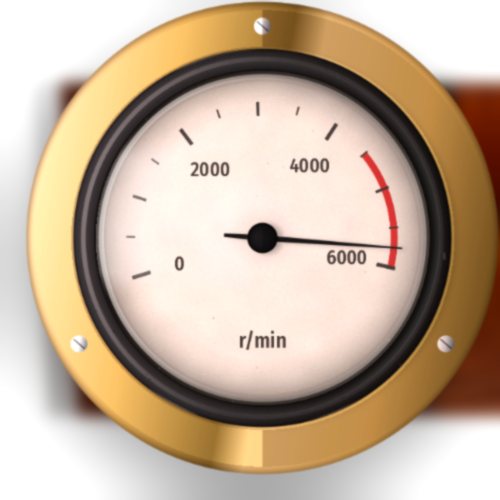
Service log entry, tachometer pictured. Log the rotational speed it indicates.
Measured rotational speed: 5750 rpm
